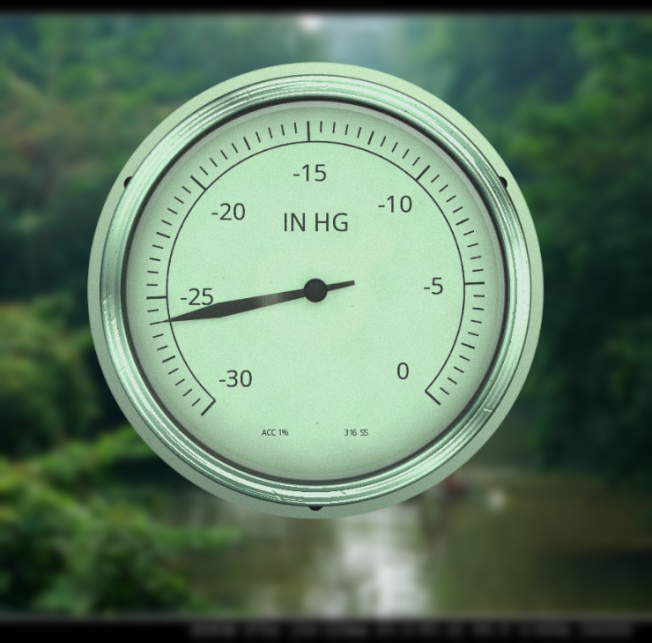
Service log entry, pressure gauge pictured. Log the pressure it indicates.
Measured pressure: -26 inHg
